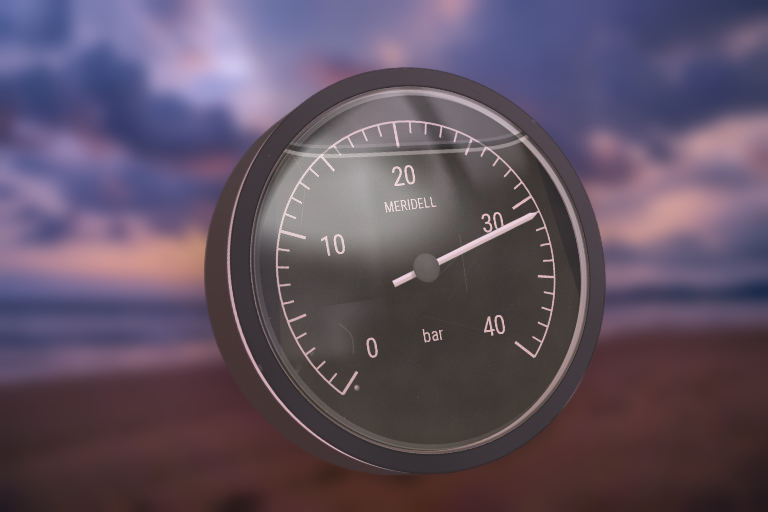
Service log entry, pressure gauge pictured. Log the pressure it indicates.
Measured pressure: 31 bar
